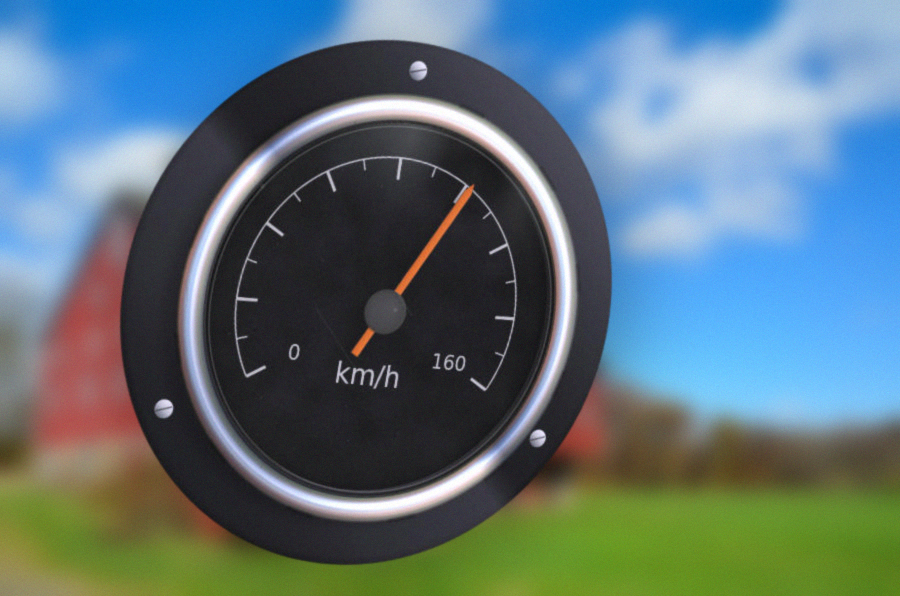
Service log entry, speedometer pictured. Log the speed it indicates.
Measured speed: 100 km/h
